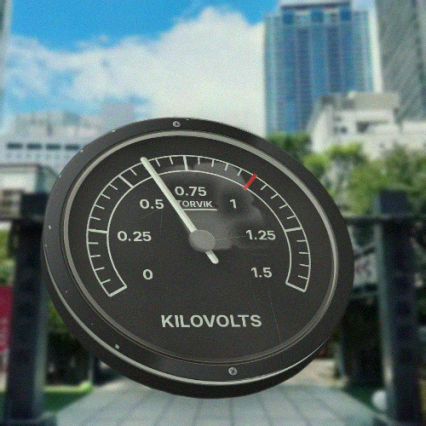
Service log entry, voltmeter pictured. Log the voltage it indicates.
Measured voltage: 0.6 kV
